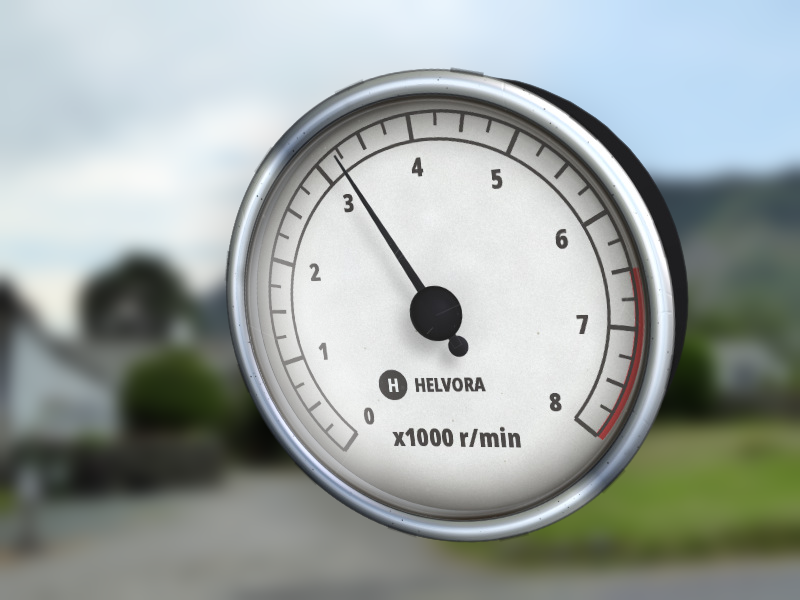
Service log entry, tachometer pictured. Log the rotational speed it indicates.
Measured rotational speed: 3250 rpm
